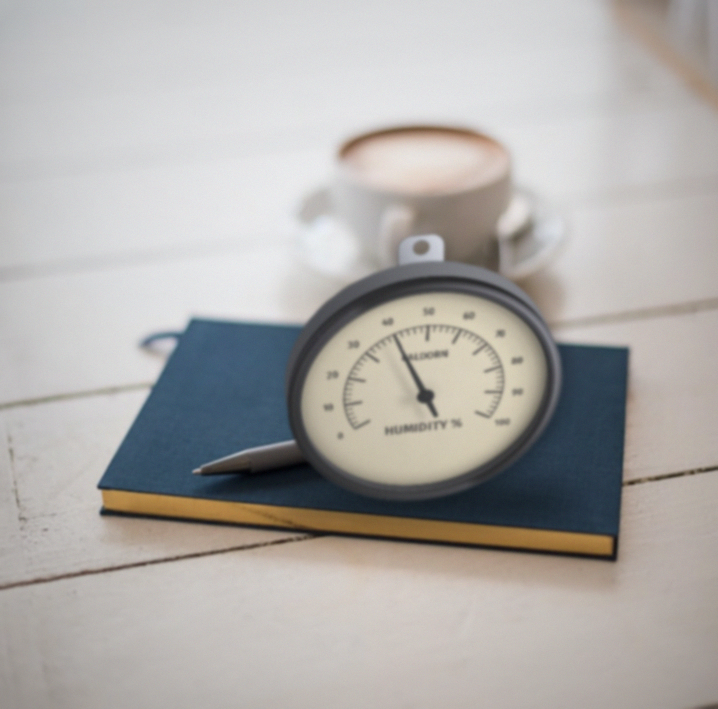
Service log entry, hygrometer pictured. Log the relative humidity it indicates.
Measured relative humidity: 40 %
